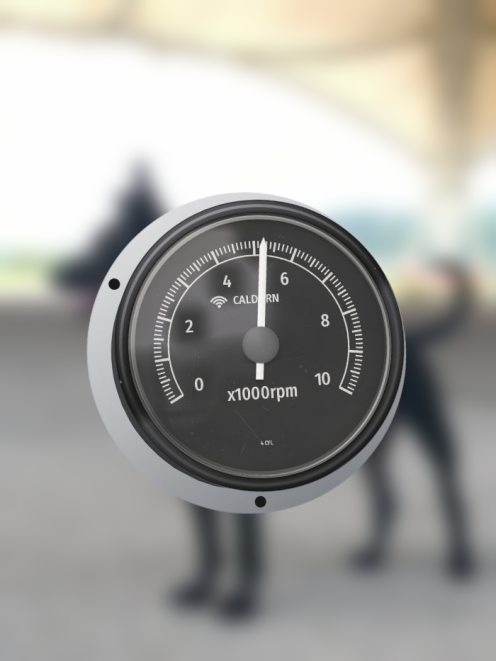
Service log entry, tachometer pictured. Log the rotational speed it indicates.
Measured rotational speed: 5200 rpm
